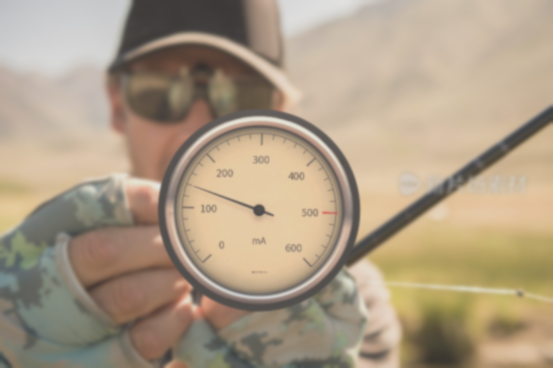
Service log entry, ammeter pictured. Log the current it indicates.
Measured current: 140 mA
